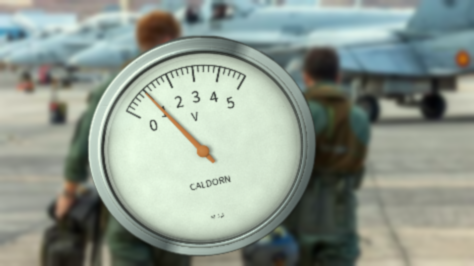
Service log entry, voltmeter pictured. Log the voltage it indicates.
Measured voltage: 1 V
